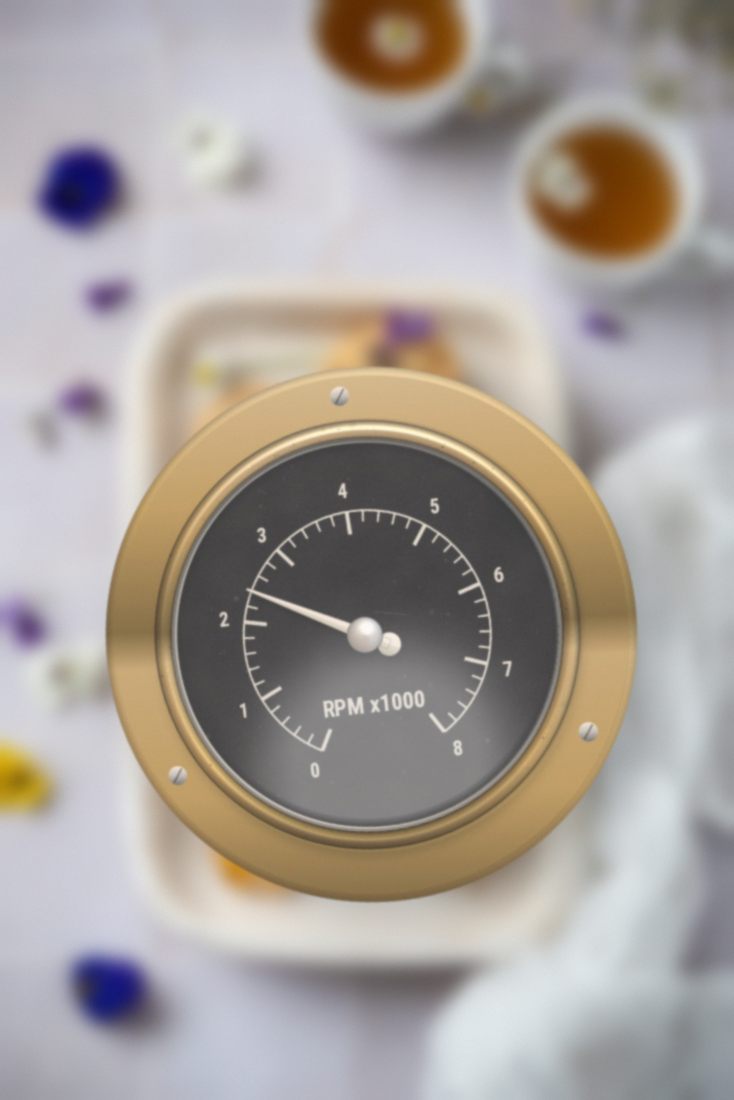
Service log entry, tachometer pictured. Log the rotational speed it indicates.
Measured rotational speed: 2400 rpm
